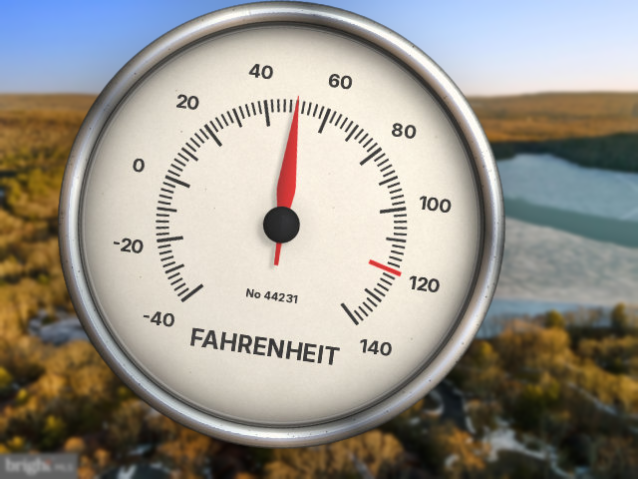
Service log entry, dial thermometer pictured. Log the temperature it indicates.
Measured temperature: 50 °F
